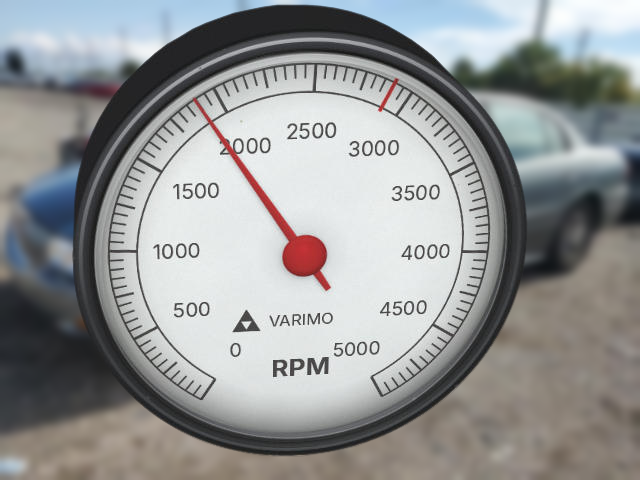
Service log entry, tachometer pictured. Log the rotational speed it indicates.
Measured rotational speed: 1900 rpm
